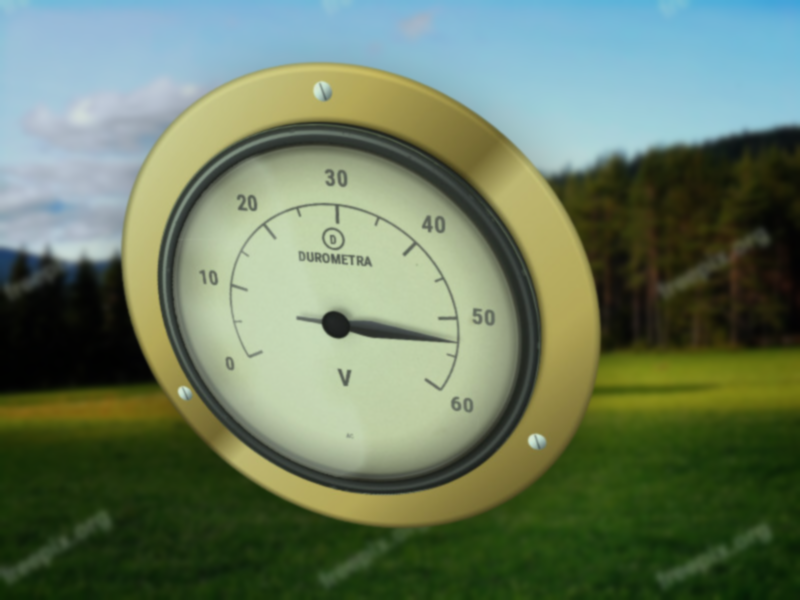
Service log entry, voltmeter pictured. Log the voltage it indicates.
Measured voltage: 52.5 V
